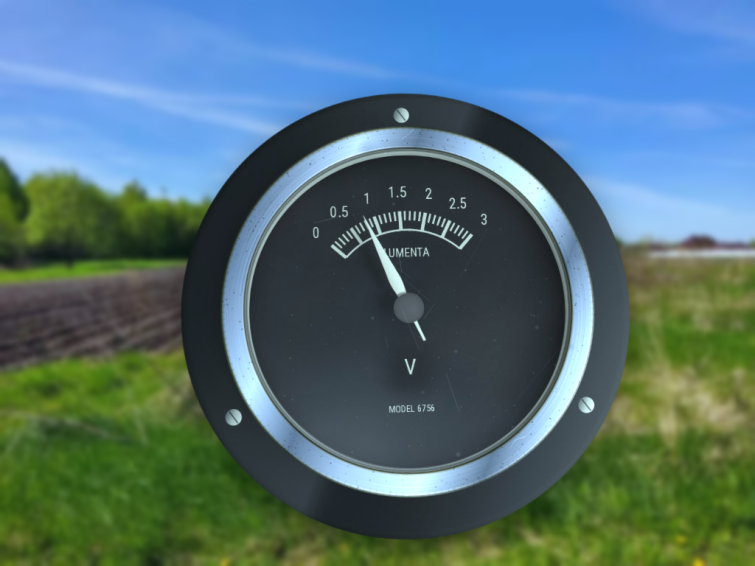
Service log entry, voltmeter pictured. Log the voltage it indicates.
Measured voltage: 0.8 V
